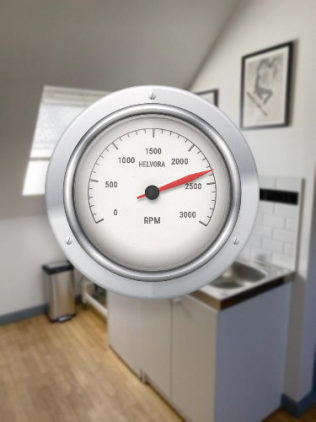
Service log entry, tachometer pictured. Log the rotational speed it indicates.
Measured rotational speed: 2350 rpm
